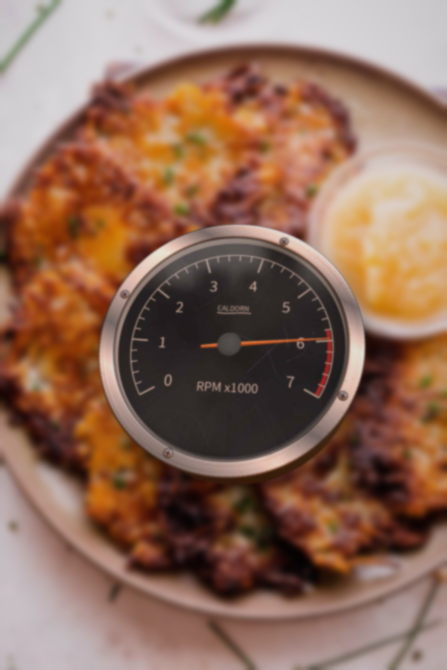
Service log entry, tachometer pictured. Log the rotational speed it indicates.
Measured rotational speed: 6000 rpm
